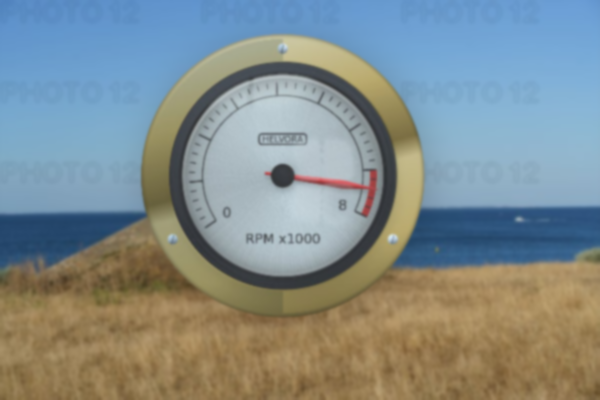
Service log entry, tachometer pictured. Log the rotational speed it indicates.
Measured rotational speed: 7400 rpm
